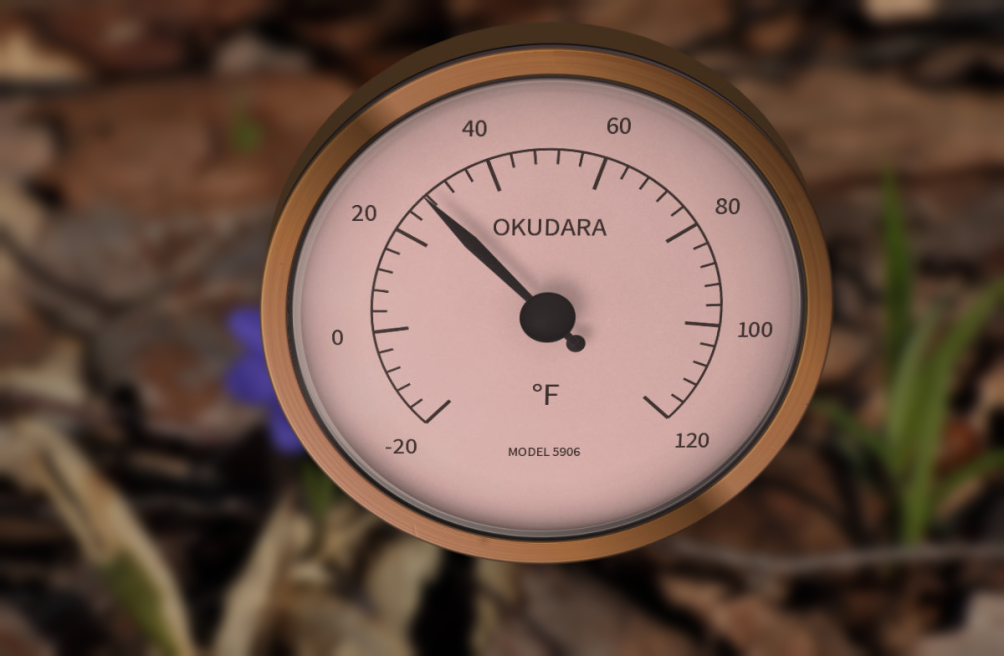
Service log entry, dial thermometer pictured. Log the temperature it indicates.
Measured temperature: 28 °F
